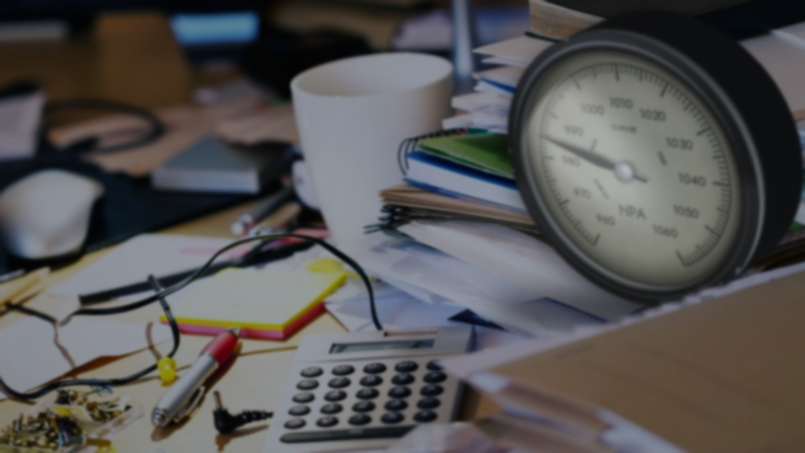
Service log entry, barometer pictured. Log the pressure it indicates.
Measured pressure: 985 hPa
